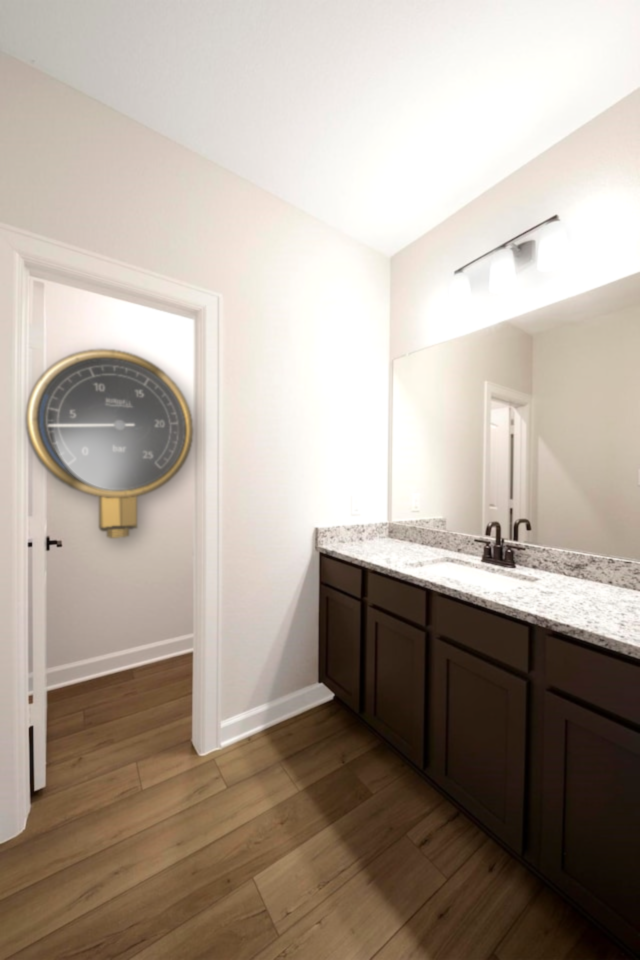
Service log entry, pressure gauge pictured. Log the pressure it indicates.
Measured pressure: 3.5 bar
